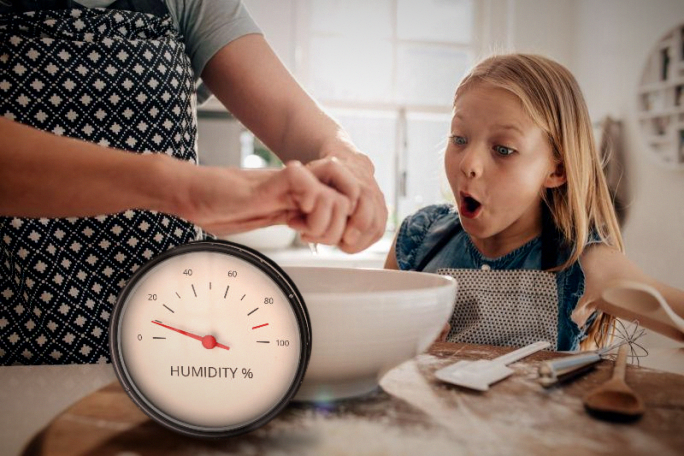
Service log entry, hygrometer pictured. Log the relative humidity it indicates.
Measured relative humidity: 10 %
